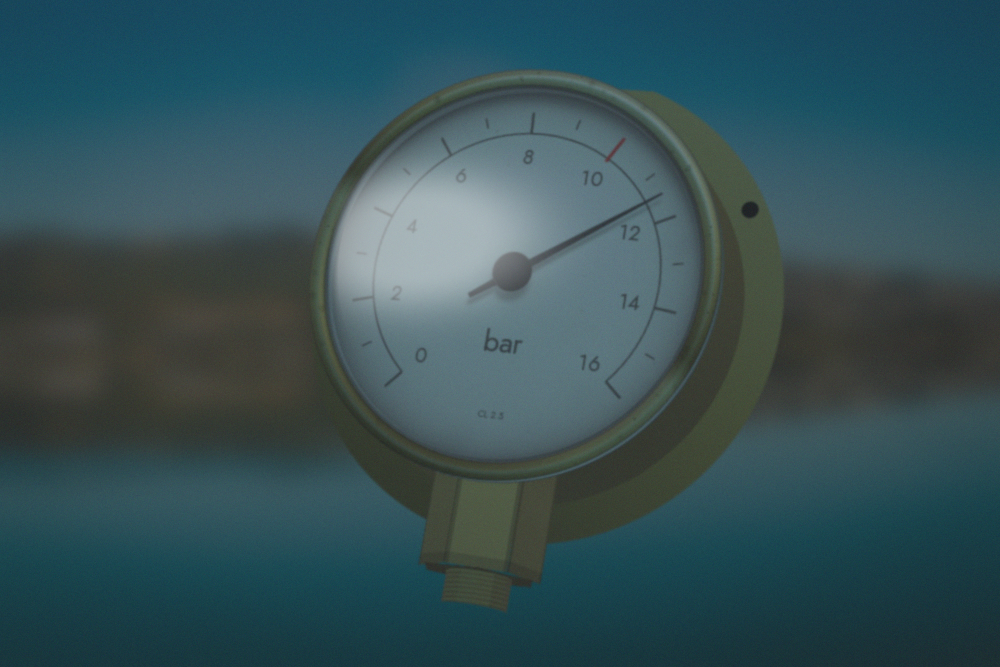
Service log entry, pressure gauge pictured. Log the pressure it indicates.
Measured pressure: 11.5 bar
